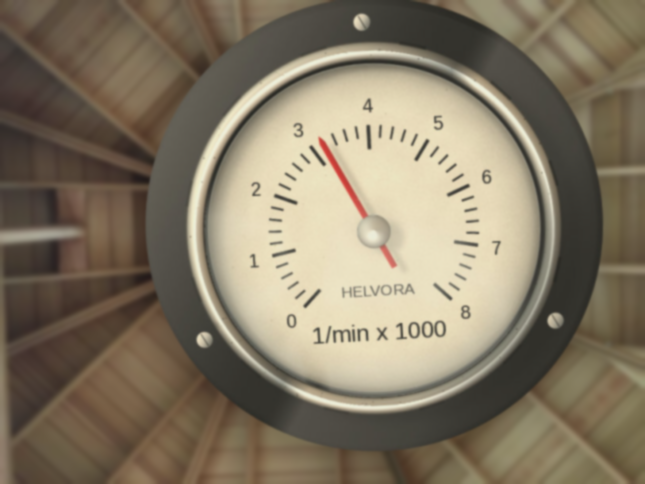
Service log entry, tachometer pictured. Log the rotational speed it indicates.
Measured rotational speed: 3200 rpm
